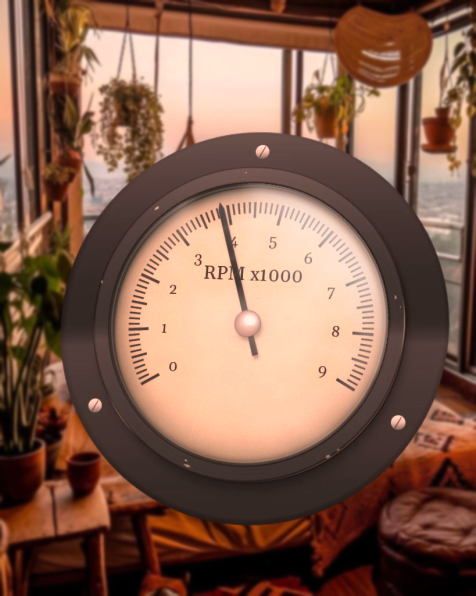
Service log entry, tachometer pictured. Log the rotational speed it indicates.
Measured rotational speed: 3900 rpm
